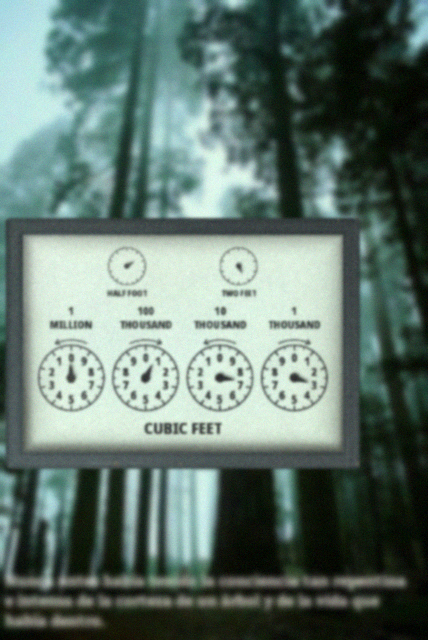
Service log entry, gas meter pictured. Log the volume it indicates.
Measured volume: 7300 ft³
